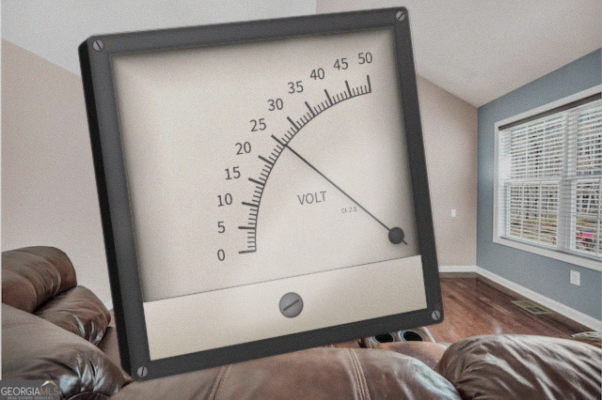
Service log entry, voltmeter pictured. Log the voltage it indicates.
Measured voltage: 25 V
